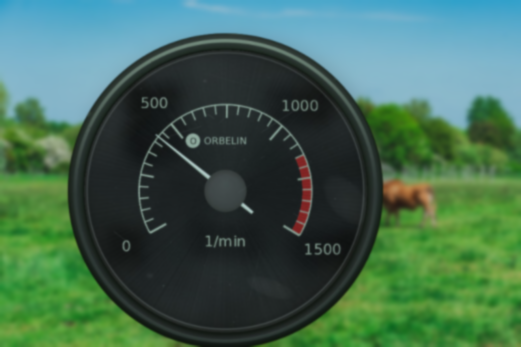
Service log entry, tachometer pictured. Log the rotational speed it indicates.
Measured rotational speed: 425 rpm
